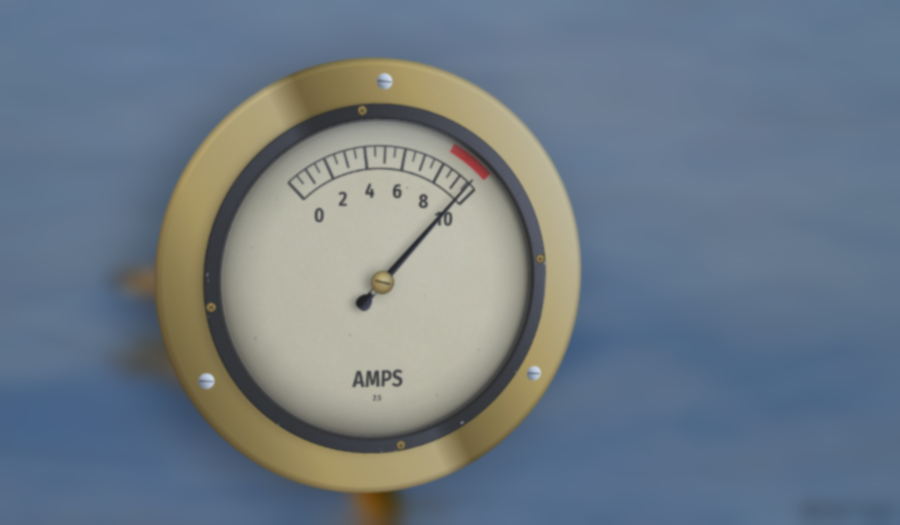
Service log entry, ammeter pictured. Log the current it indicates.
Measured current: 9.5 A
